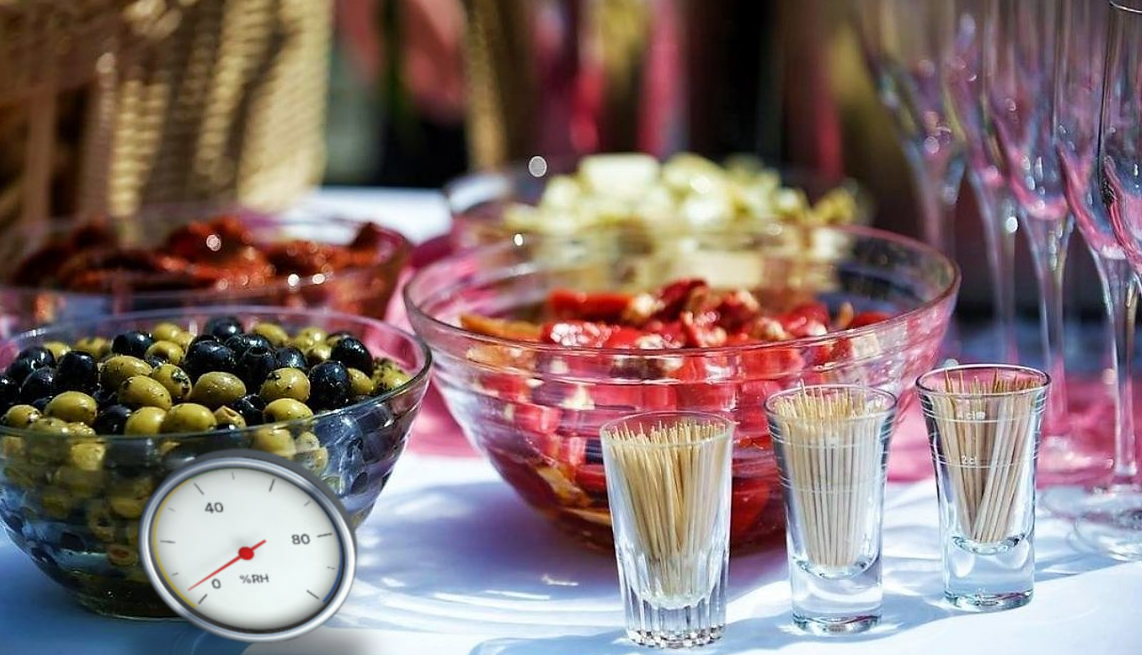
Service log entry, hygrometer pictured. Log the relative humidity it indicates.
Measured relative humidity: 5 %
